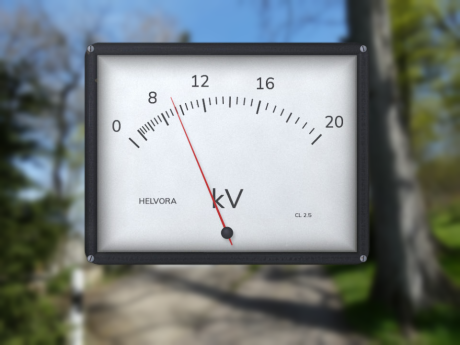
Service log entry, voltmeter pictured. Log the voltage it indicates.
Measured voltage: 9.5 kV
